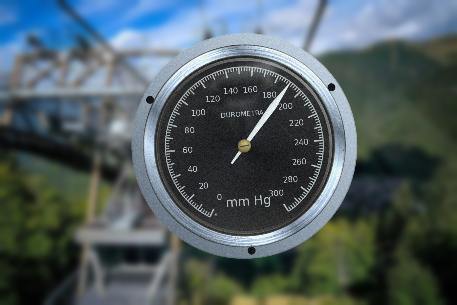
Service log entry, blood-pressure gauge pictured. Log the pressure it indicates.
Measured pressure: 190 mmHg
